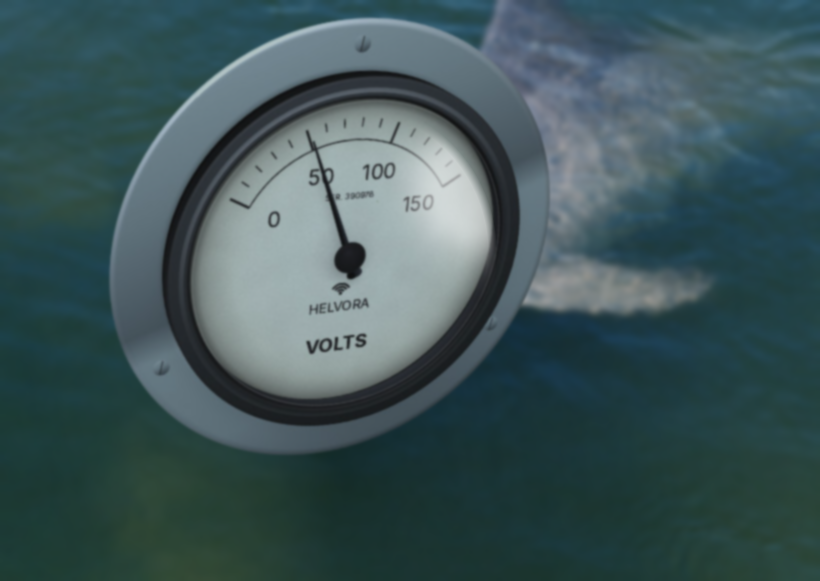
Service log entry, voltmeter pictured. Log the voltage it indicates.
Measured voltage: 50 V
